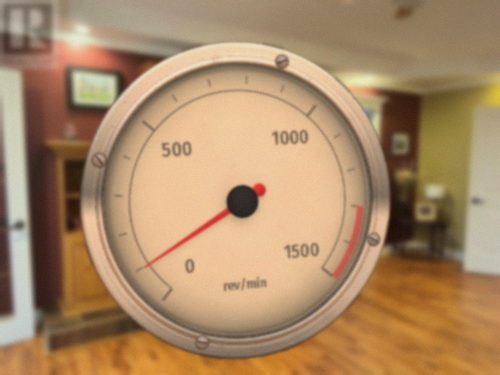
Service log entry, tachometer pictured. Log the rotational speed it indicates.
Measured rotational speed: 100 rpm
